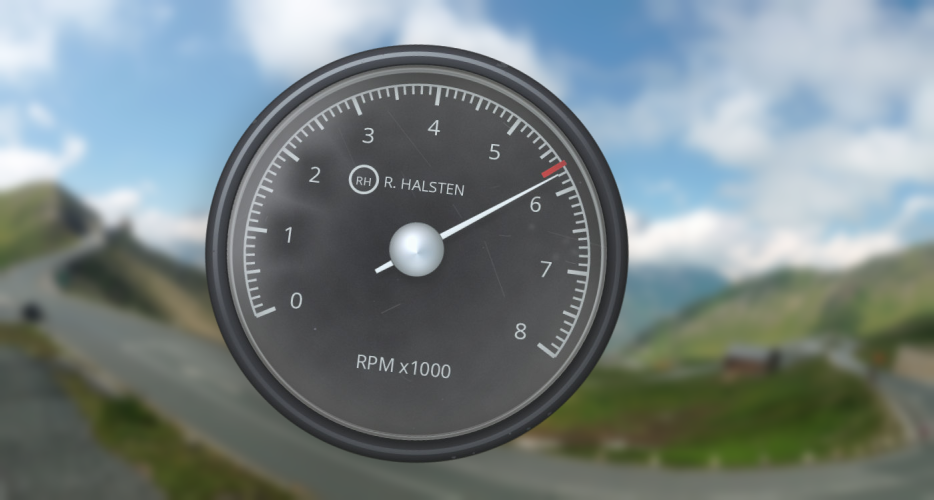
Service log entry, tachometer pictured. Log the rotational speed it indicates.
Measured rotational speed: 5800 rpm
